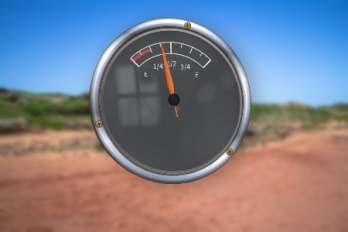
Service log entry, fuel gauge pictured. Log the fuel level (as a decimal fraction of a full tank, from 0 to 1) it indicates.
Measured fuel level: 0.375
